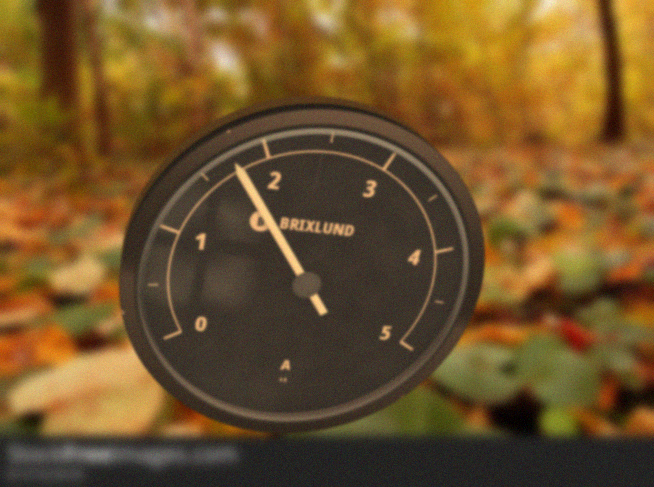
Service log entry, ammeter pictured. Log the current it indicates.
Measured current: 1.75 A
